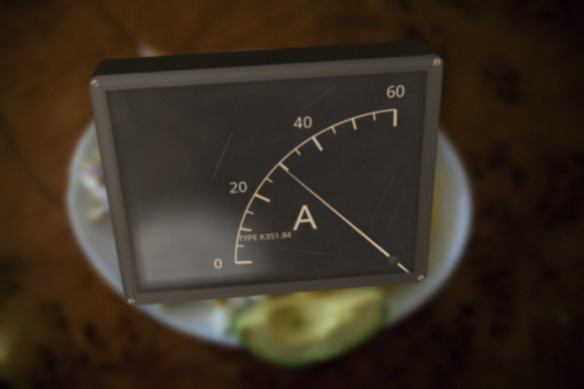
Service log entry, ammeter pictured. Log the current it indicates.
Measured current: 30 A
